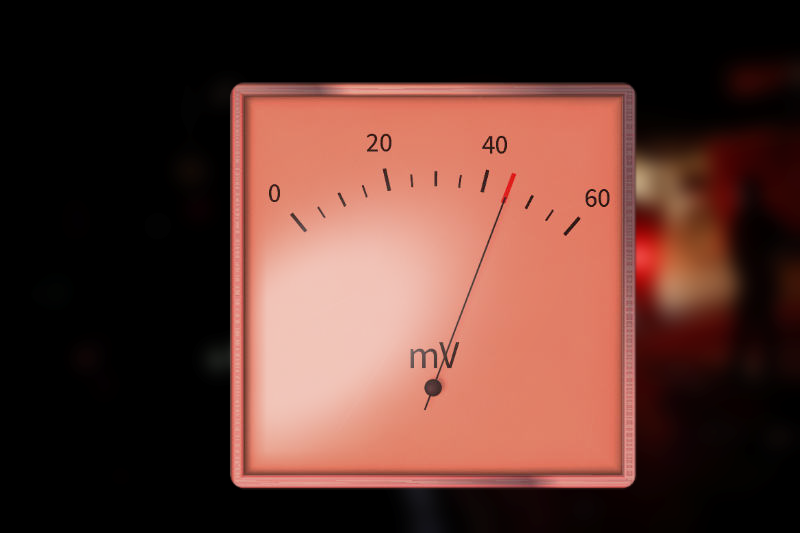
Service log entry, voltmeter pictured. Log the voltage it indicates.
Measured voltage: 45 mV
